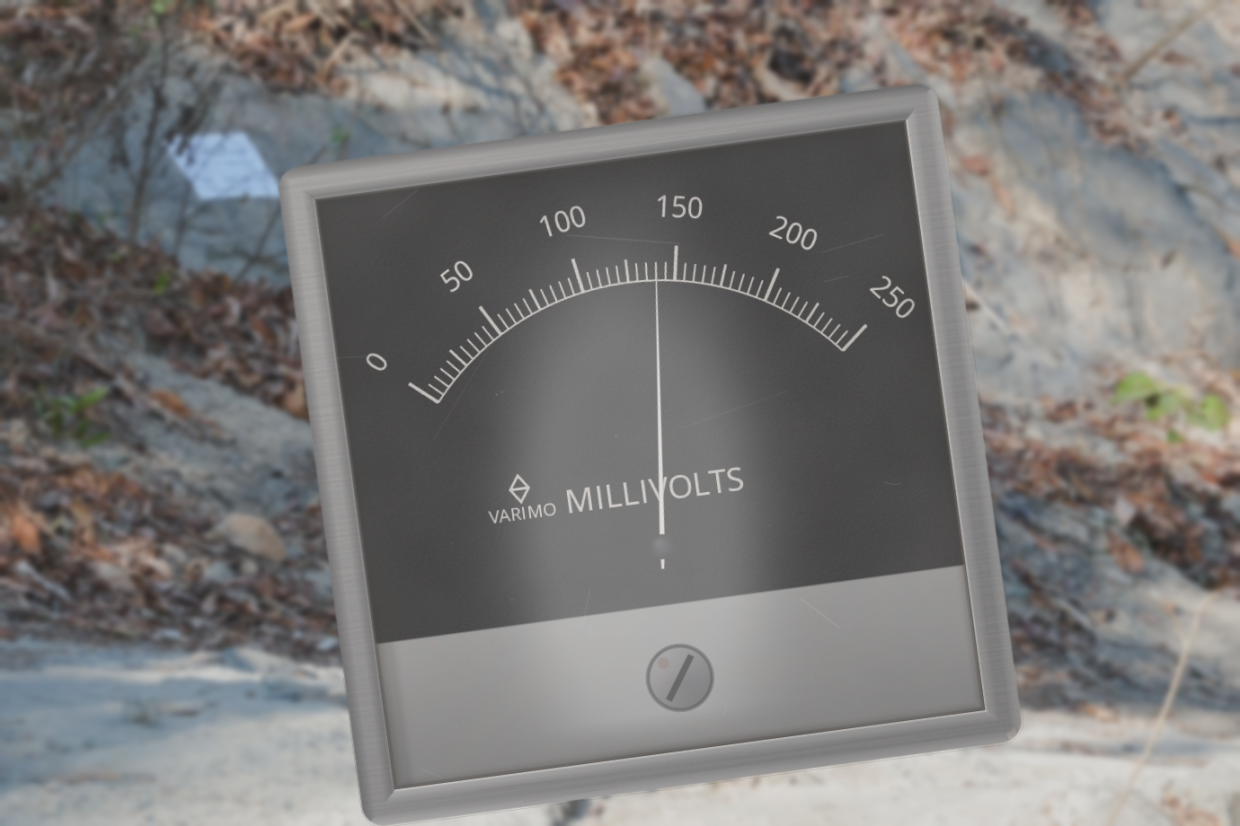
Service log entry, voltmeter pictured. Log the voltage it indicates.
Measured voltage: 140 mV
